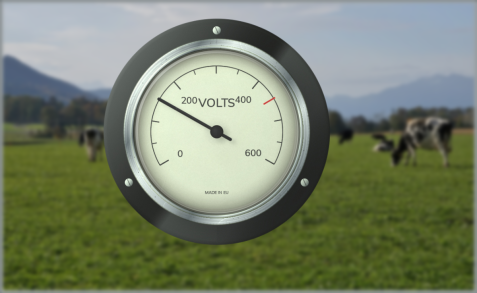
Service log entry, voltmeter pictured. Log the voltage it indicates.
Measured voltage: 150 V
